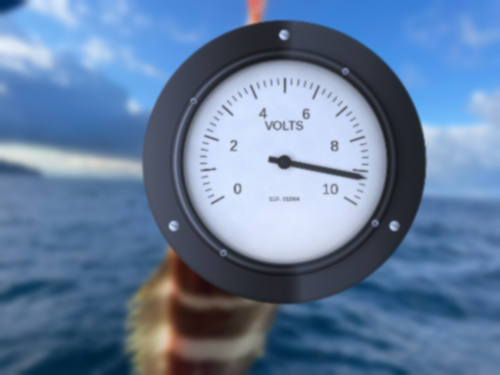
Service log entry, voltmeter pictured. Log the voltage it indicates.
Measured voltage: 9.2 V
